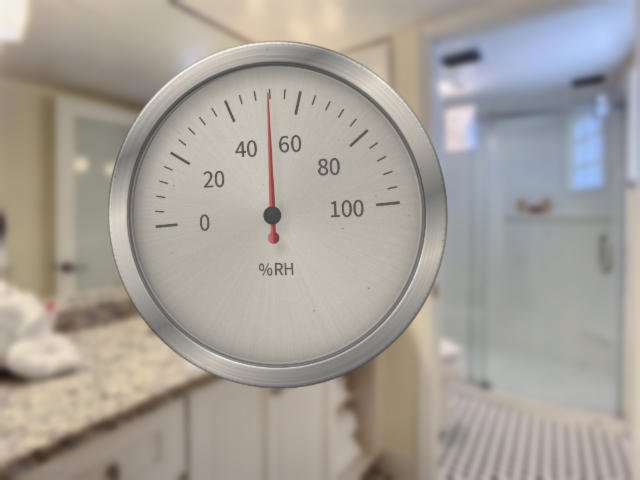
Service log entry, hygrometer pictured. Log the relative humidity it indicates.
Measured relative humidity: 52 %
